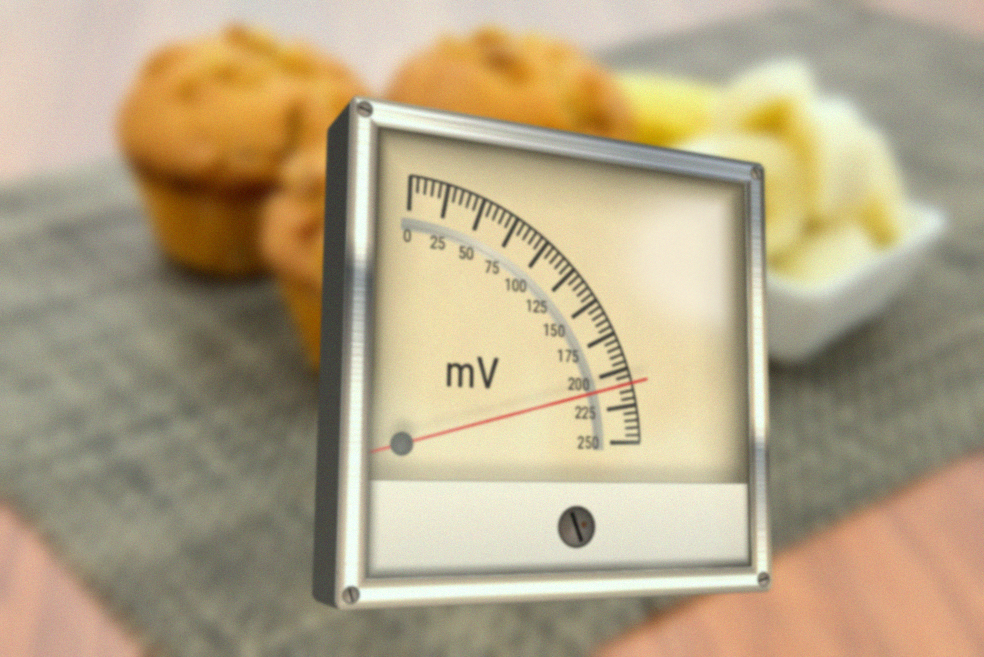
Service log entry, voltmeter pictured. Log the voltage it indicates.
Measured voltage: 210 mV
